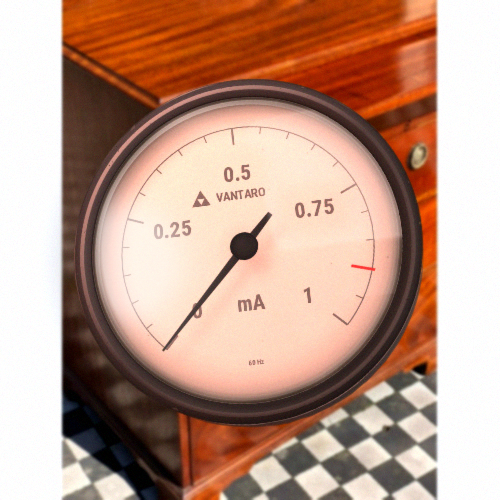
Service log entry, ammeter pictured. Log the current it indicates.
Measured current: 0 mA
